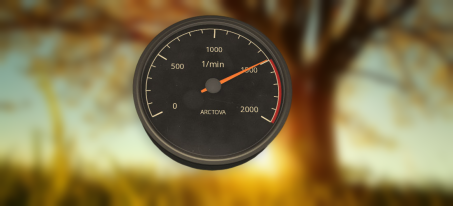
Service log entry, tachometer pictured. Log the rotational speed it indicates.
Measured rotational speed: 1500 rpm
